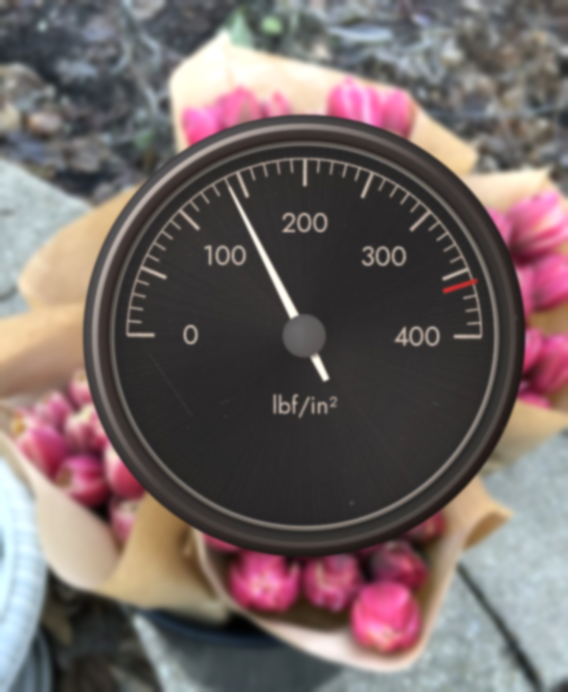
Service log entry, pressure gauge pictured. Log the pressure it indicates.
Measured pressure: 140 psi
